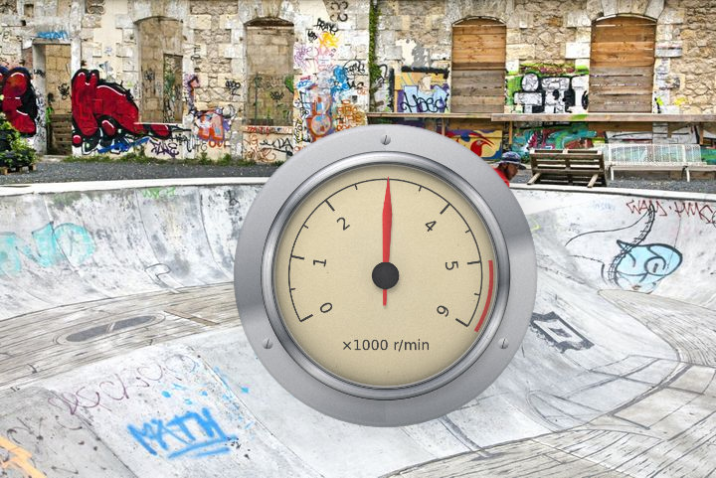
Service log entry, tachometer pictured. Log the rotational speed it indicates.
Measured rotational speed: 3000 rpm
